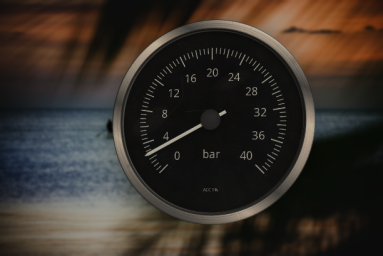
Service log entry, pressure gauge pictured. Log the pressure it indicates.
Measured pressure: 2.5 bar
